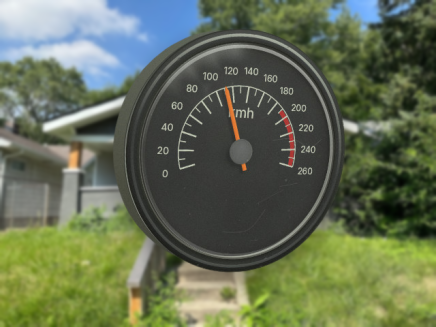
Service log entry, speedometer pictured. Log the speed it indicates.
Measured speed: 110 km/h
